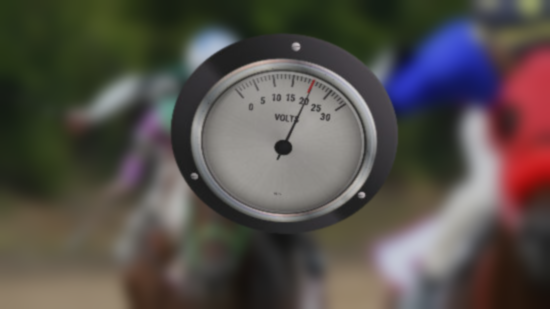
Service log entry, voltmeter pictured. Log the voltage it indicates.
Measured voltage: 20 V
